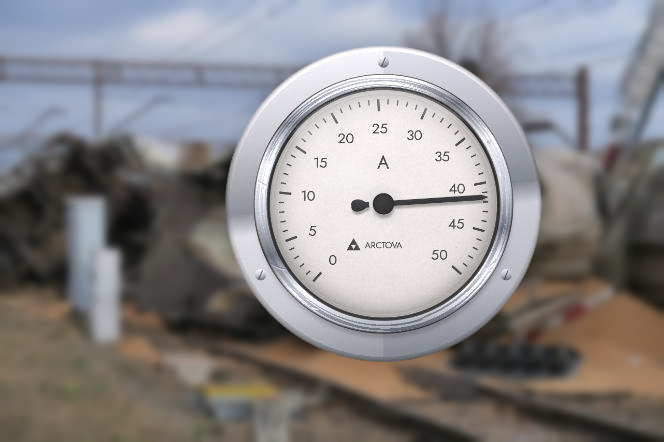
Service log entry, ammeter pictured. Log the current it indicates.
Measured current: 41.5 A
